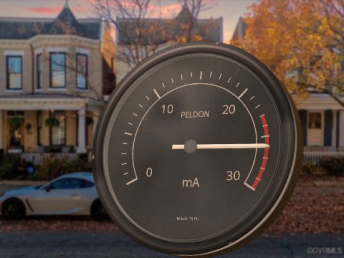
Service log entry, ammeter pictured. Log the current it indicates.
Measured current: 26 mA
